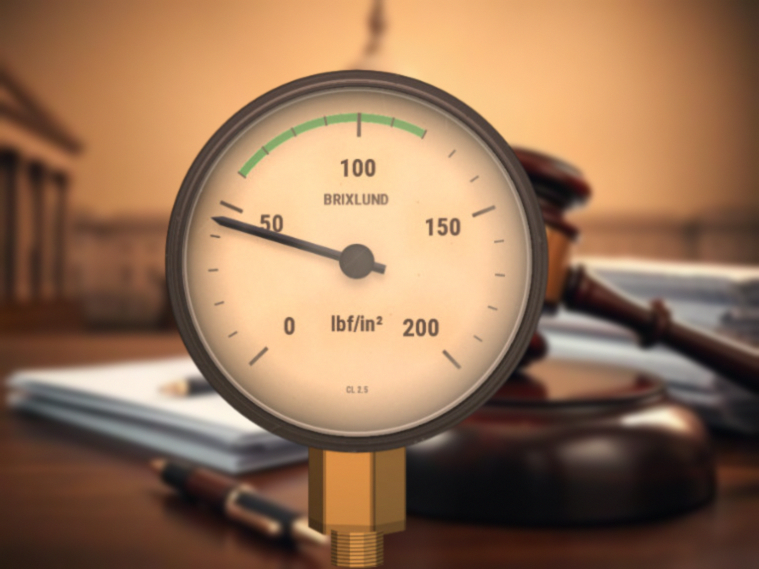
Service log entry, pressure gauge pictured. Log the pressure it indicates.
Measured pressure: 45 psi
